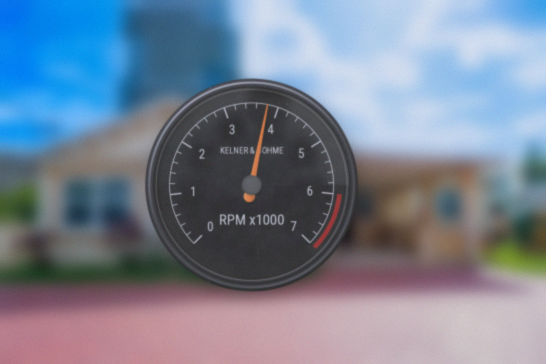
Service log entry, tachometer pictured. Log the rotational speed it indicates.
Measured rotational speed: 3800 rpm
